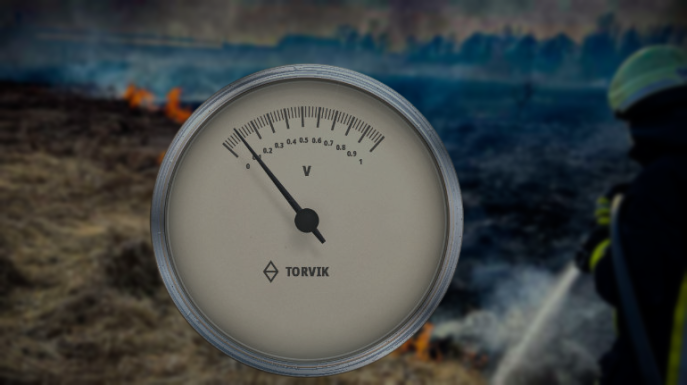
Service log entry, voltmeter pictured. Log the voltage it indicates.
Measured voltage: 0.1 V
